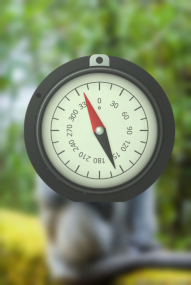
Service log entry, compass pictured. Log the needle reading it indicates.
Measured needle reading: 337.5 °
